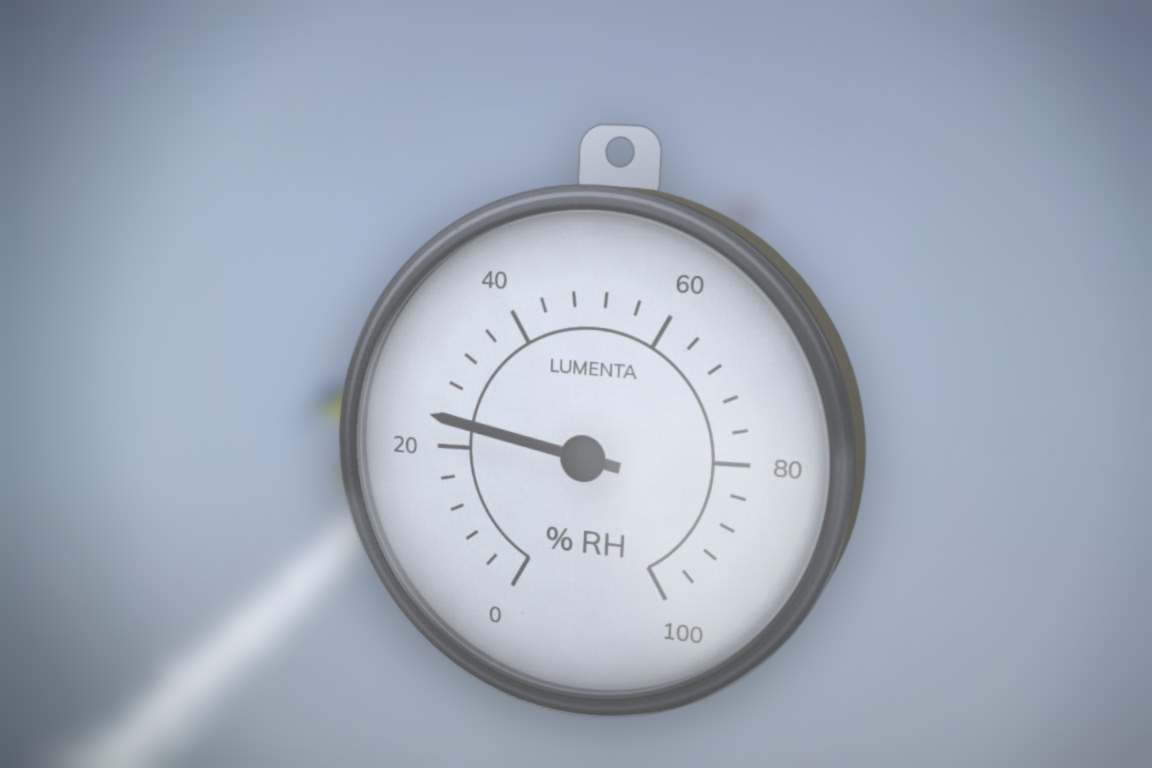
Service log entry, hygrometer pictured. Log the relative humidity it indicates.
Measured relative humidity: 24 %
